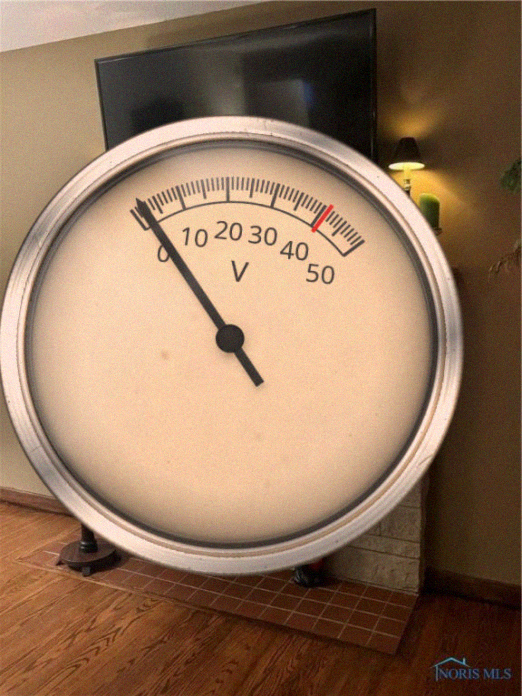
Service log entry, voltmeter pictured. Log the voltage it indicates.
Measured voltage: 2 V
